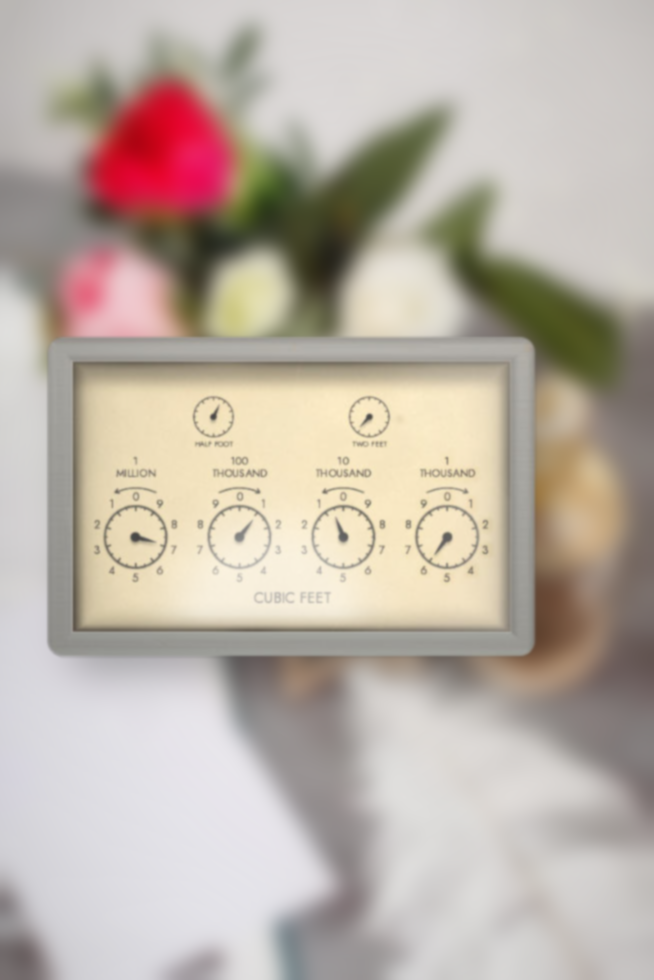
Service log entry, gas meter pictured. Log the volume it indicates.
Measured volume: 710600 ft³
